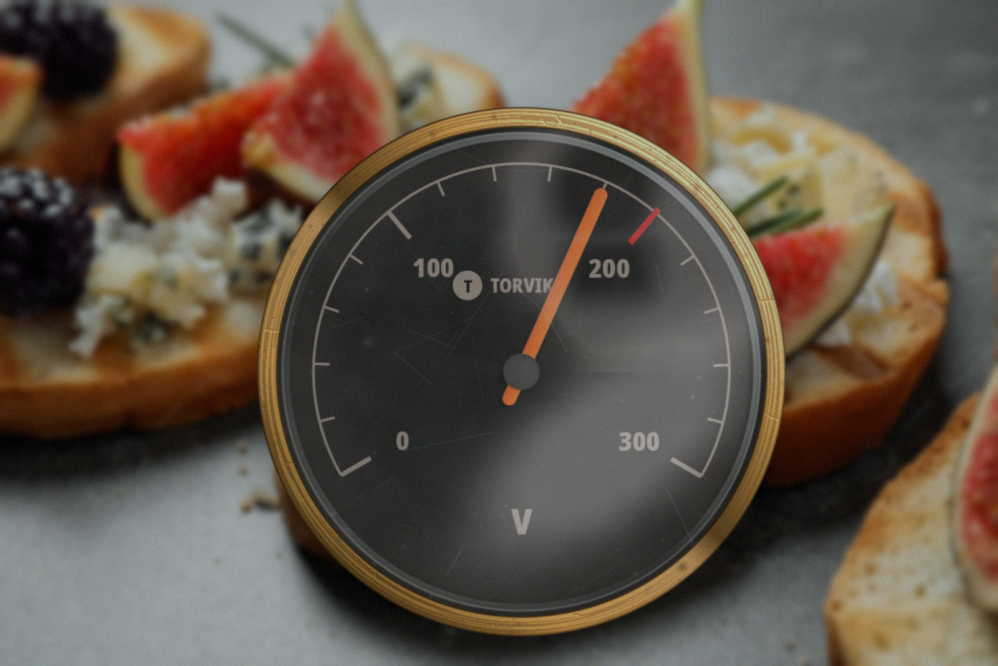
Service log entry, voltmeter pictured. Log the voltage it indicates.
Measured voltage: 180 V
